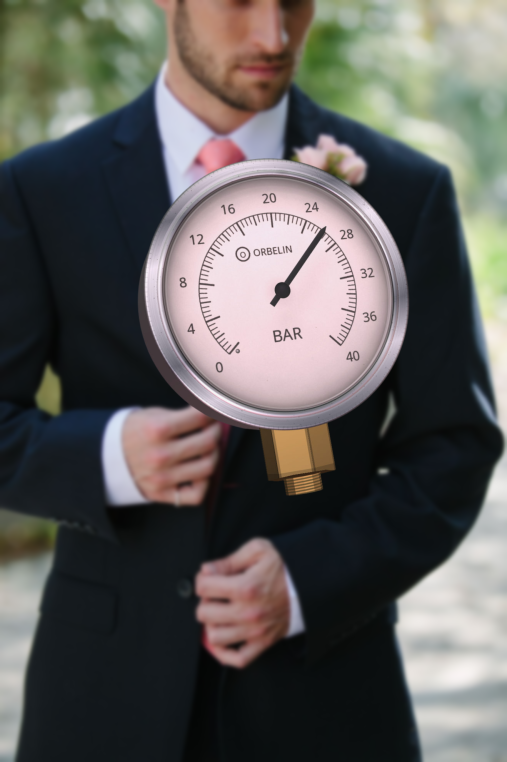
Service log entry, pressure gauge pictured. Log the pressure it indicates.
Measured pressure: 26 bar
